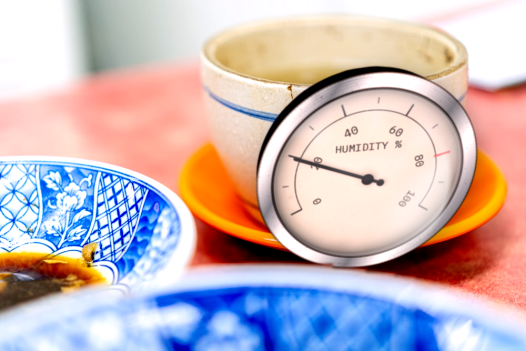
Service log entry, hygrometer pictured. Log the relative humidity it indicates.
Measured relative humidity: 20 %
